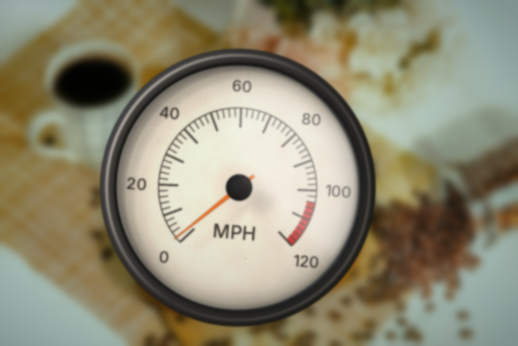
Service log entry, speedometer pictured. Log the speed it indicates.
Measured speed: 2 mph
